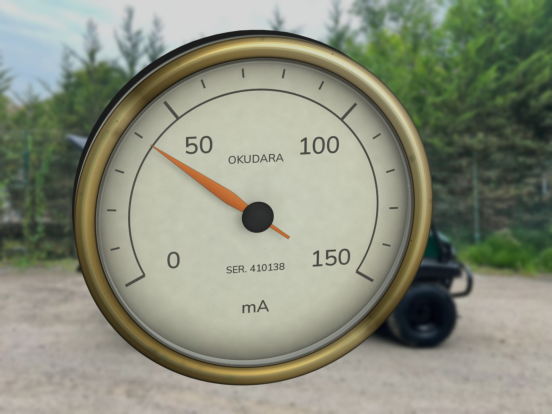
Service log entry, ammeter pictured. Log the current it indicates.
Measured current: 40 mA
